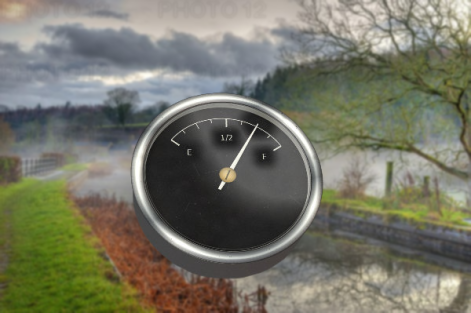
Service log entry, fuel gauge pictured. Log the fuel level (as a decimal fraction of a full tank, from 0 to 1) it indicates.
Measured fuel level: 0.75
